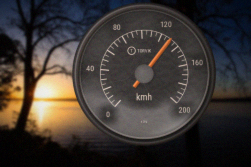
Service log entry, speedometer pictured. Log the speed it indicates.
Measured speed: 130 km/h
